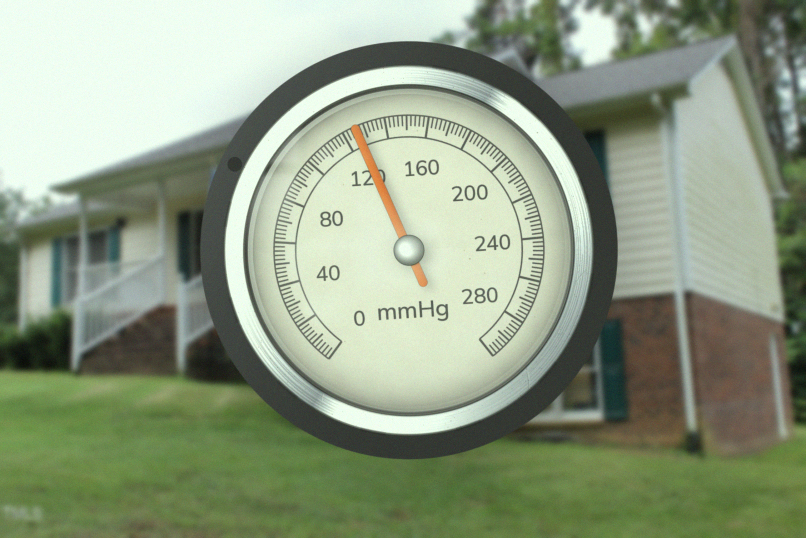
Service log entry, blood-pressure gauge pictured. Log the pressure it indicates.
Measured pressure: 126 mmHg
